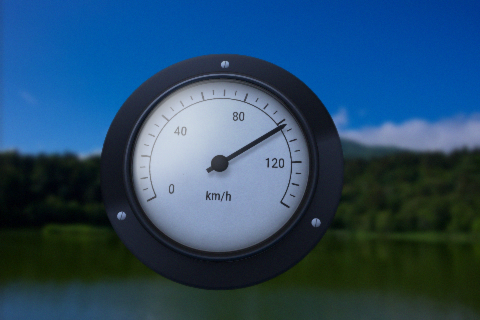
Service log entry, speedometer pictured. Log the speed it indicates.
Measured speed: 102.5 km/h
